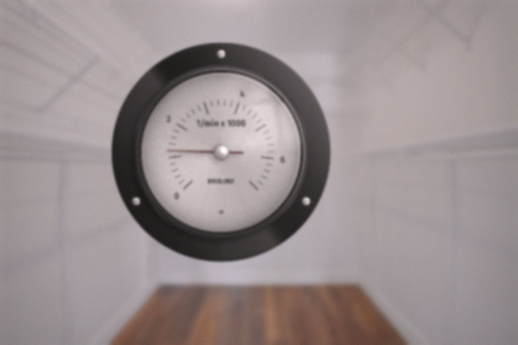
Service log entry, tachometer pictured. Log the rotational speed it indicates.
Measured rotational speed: 1200 rpm
